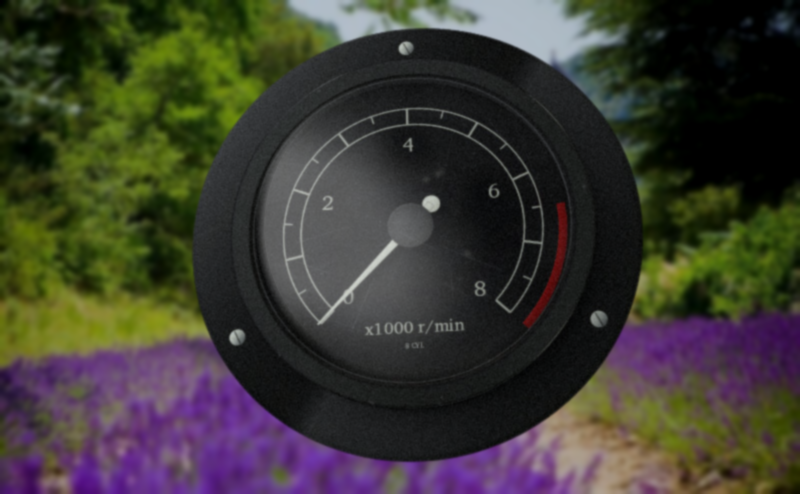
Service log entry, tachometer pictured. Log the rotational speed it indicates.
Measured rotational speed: 0 rpm
